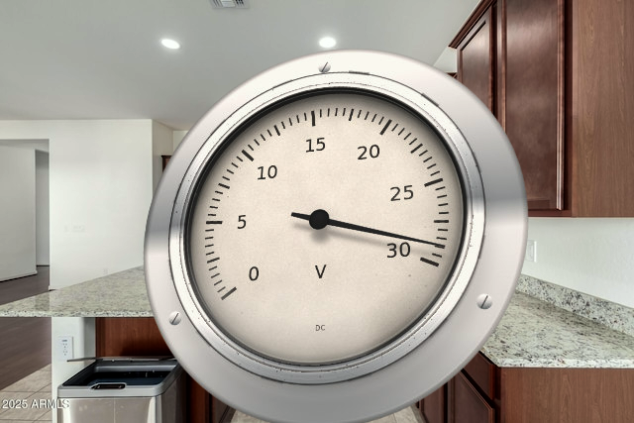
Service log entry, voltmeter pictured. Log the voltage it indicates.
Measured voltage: 29 V
